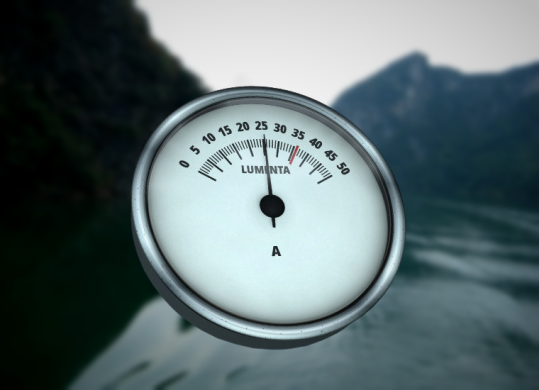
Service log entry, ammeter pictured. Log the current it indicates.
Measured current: 25 A
